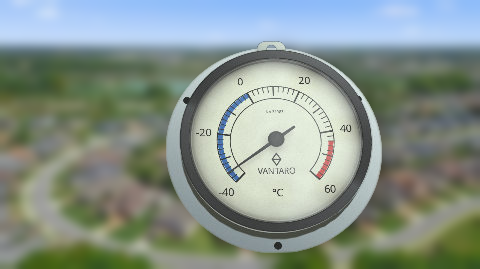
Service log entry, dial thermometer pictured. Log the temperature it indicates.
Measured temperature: -36 °C
